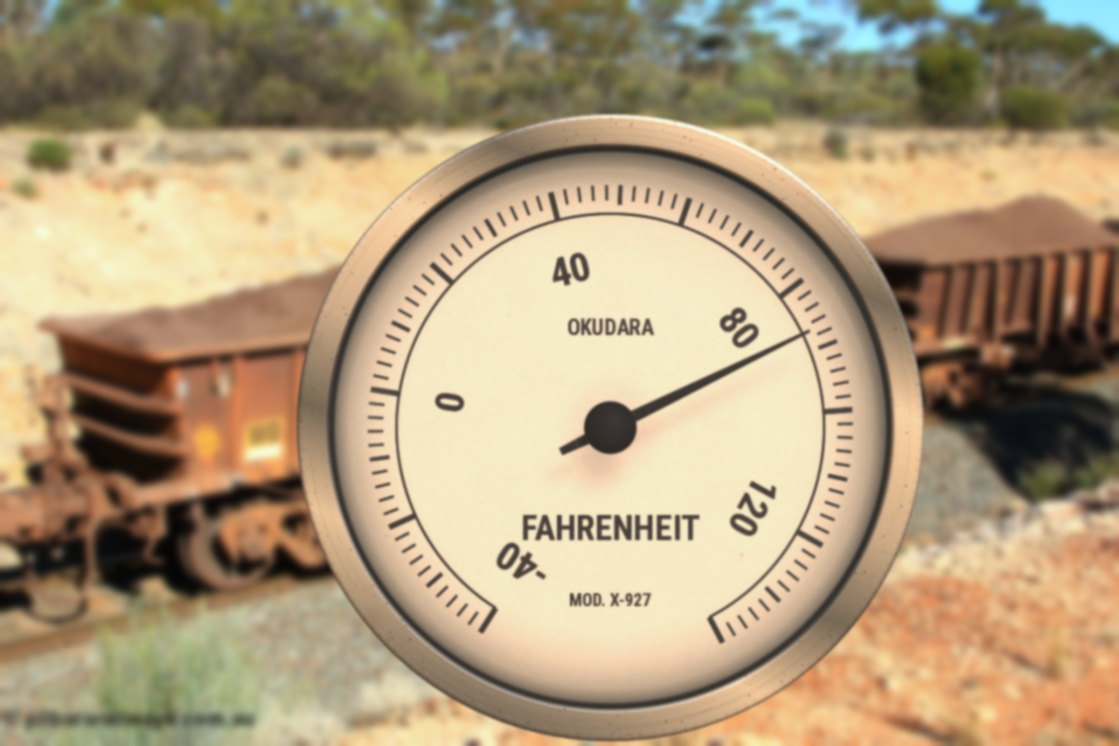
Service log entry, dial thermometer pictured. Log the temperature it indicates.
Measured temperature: 87 °F
